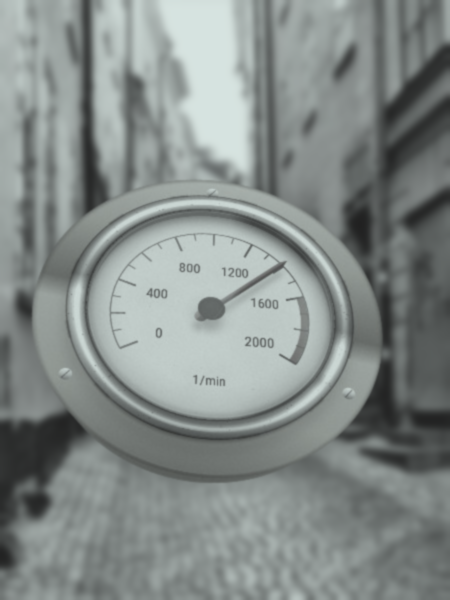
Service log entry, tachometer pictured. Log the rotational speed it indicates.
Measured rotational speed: 1400 rpm
